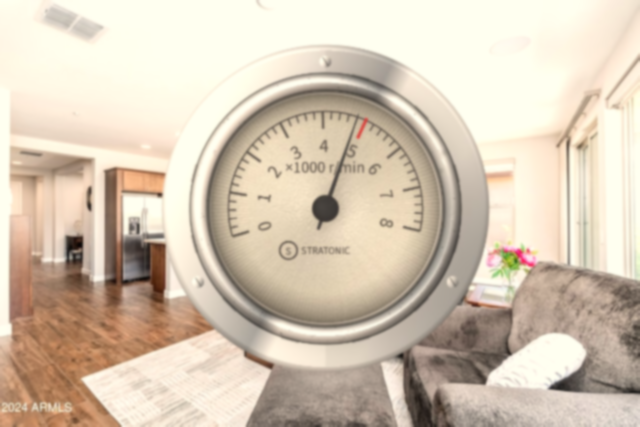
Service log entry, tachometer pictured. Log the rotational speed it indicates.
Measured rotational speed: 4800 rpm
